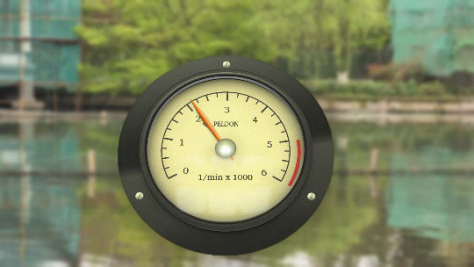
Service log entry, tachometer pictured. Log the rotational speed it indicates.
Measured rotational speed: 2125 rpm
